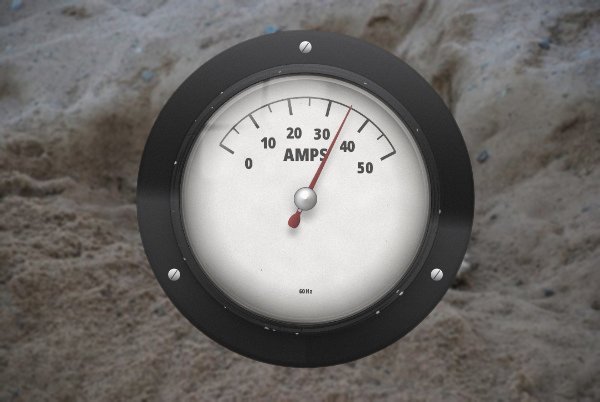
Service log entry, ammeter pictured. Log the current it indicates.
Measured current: 35 A
